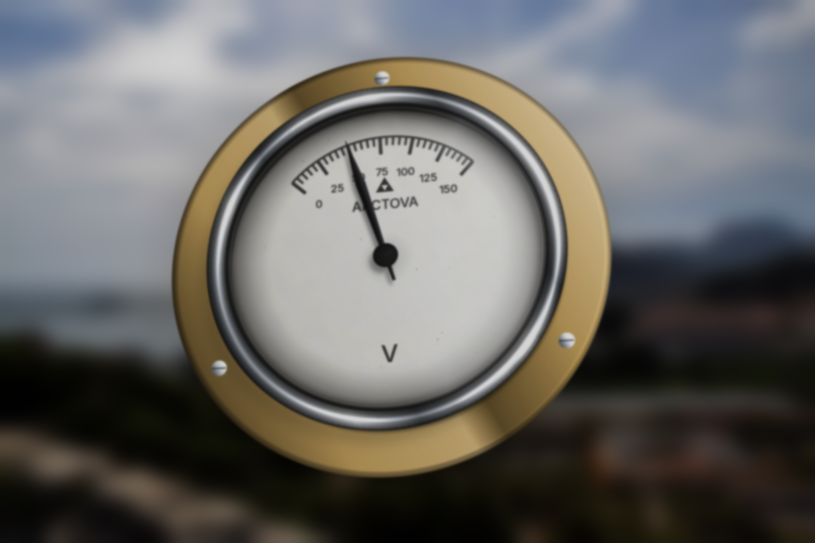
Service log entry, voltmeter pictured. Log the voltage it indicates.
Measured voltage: 50 V
